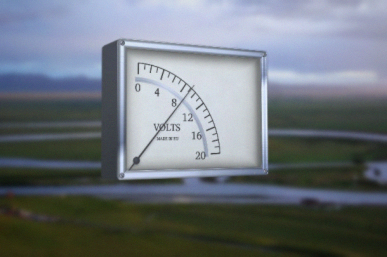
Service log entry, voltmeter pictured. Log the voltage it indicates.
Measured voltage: 9 V
